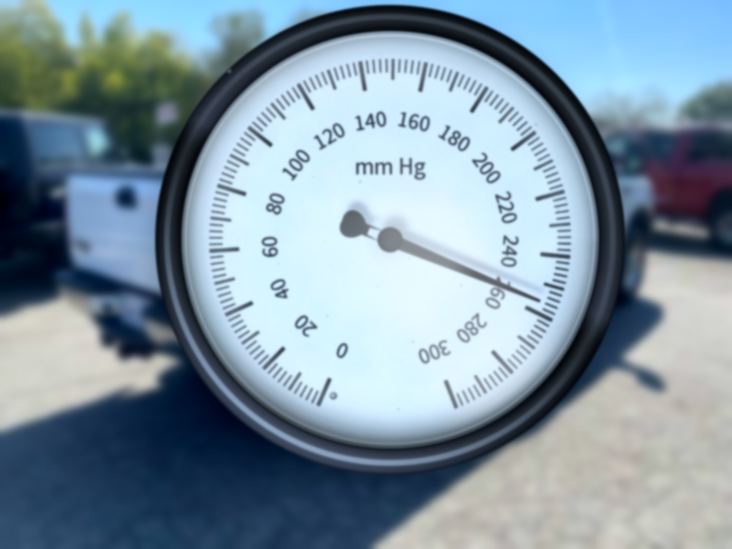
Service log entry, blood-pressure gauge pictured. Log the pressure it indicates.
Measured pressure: 256 mmHg
